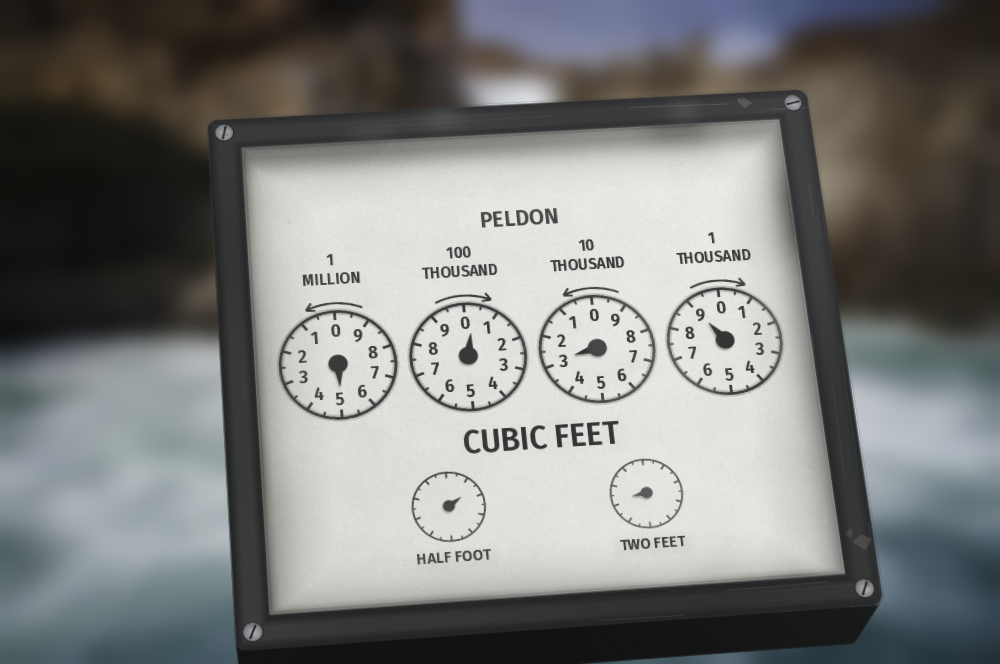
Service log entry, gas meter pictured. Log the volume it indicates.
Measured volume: 502900 ft³
